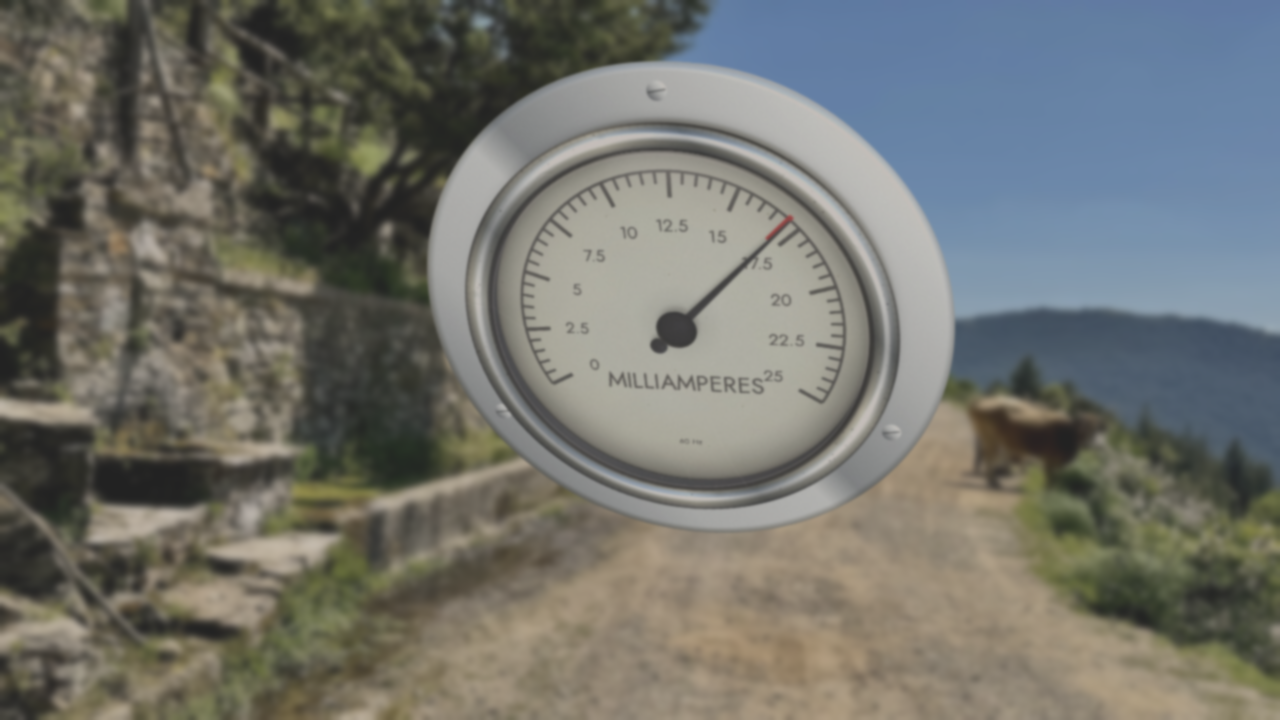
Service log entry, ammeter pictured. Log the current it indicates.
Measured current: 17 mA
